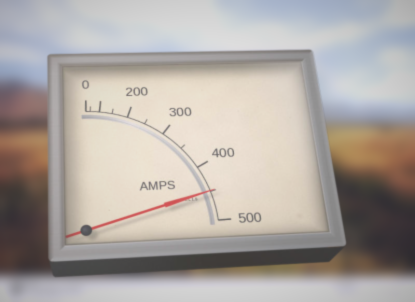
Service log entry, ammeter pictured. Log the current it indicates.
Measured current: 450 A
